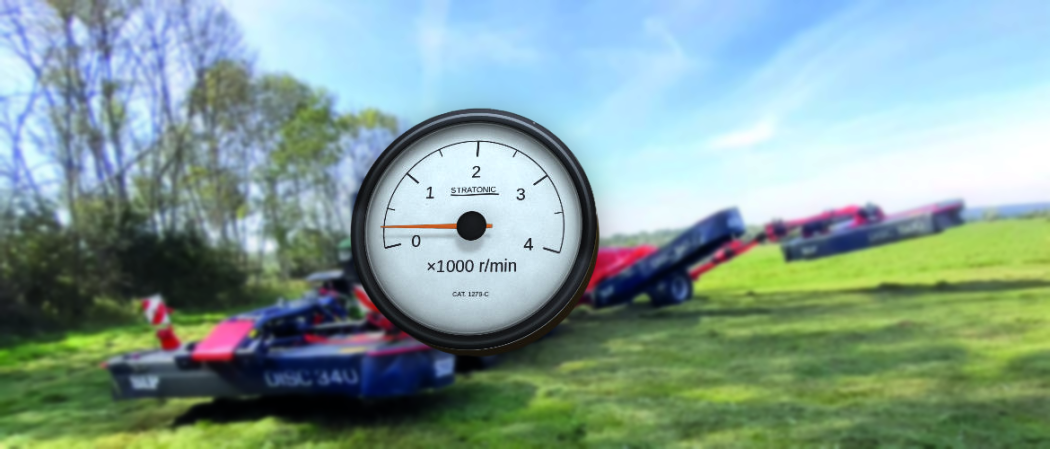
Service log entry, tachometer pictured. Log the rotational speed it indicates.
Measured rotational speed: 250 rpm
